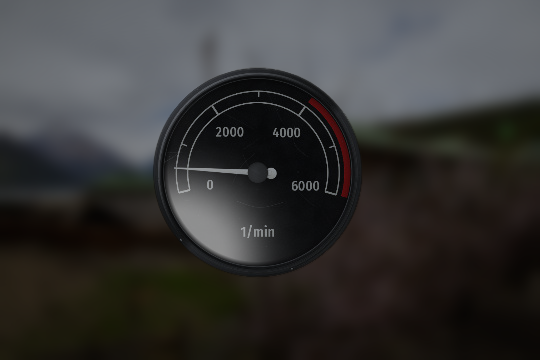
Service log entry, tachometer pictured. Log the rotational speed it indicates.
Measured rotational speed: 500 rpm
